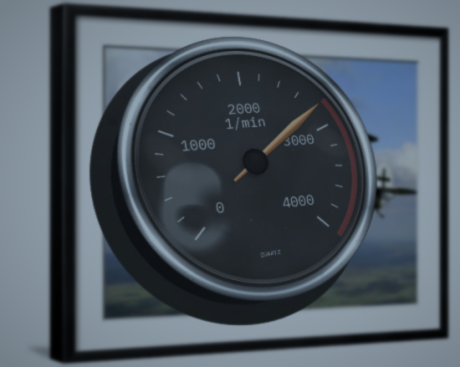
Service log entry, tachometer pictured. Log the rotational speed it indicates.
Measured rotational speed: 2800 rpm
